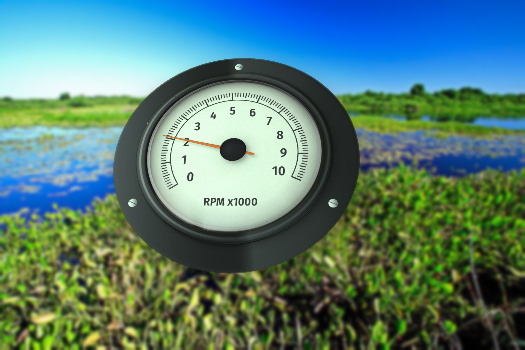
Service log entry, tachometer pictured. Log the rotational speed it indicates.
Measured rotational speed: 2000 rpm
